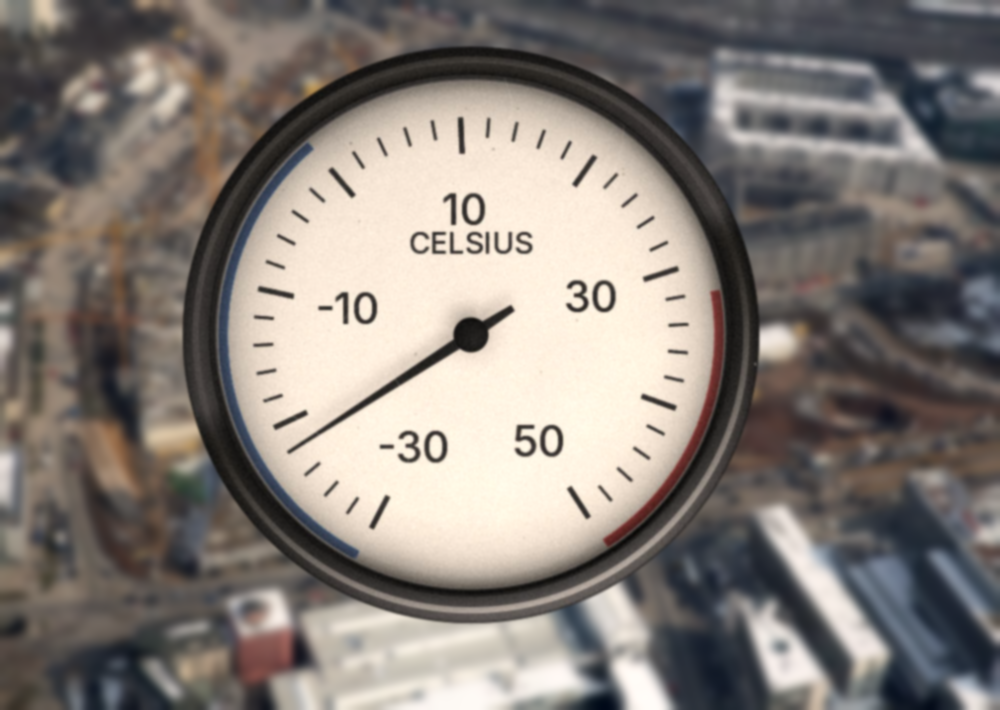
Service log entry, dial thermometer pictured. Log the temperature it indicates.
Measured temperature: -22 °C
